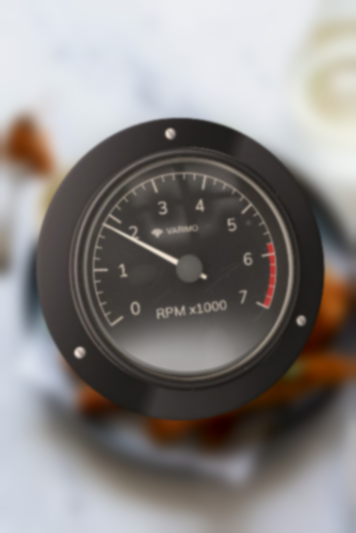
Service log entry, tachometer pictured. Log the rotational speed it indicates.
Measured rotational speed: 1800 rpm
